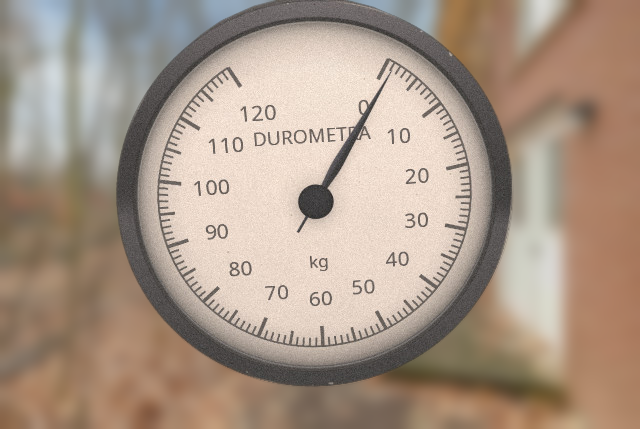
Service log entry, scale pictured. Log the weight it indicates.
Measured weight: 1 kg
